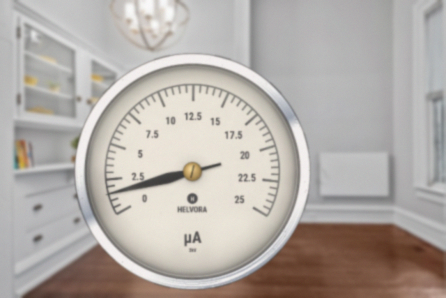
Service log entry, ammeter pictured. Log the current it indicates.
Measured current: 1.5 µA
